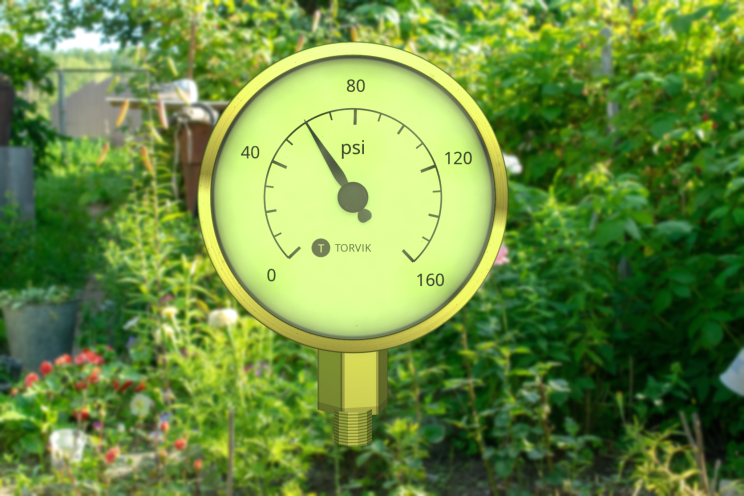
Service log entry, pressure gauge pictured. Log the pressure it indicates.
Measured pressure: 60 psi
